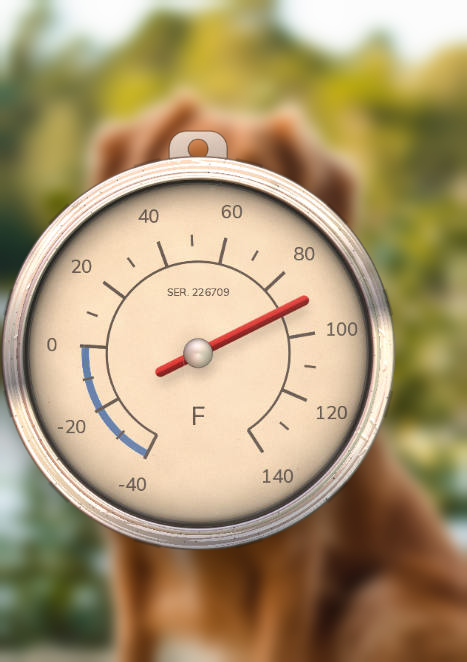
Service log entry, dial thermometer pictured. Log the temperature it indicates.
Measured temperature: 90 °F
